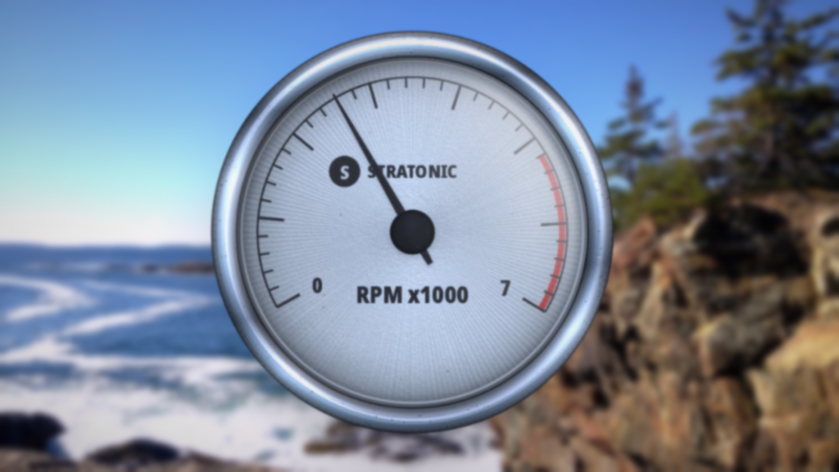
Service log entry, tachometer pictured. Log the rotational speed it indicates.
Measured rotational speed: 2600 rpm
